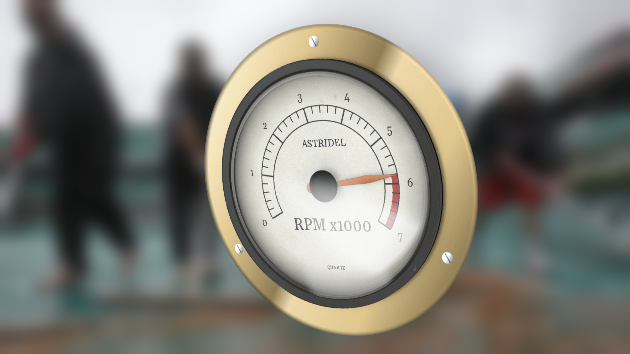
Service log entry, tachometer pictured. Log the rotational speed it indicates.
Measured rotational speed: 5800 rpm
